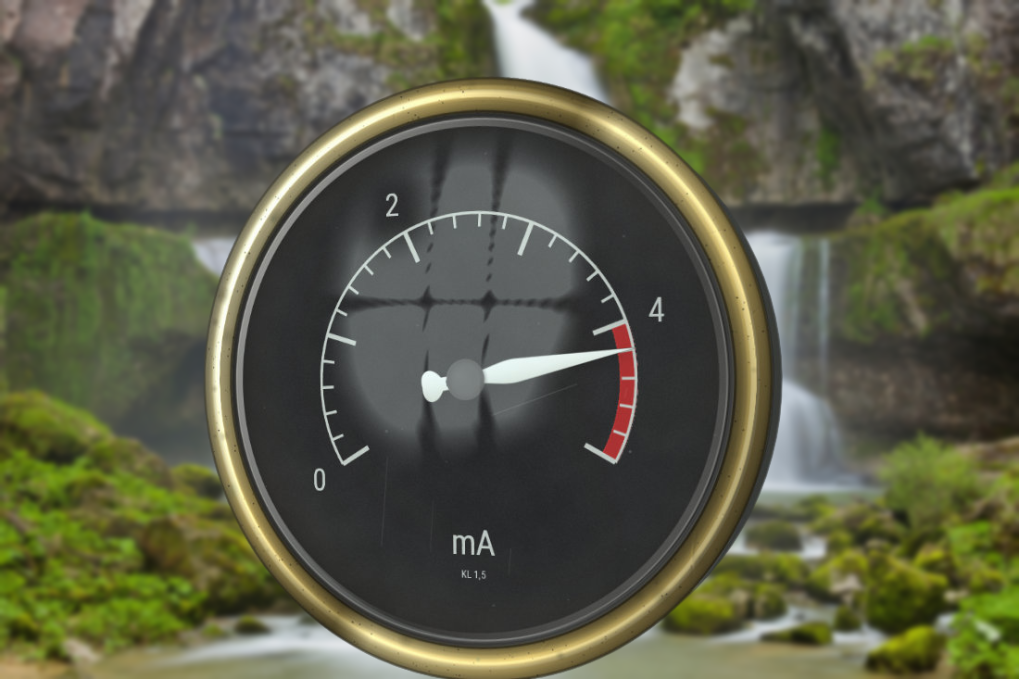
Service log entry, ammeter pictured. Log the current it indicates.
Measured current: 4.2 mA
